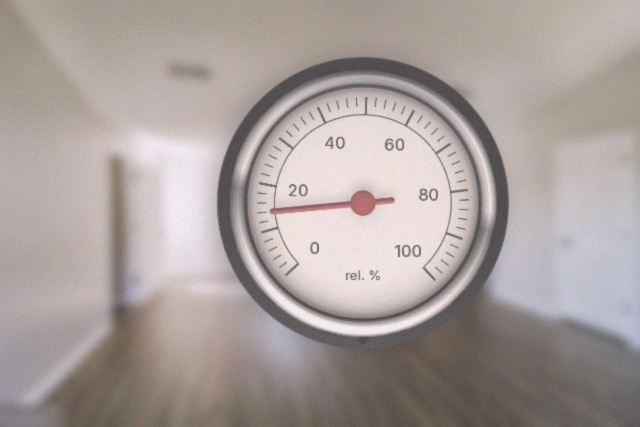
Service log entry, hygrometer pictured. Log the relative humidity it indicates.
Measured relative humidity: 14 %
